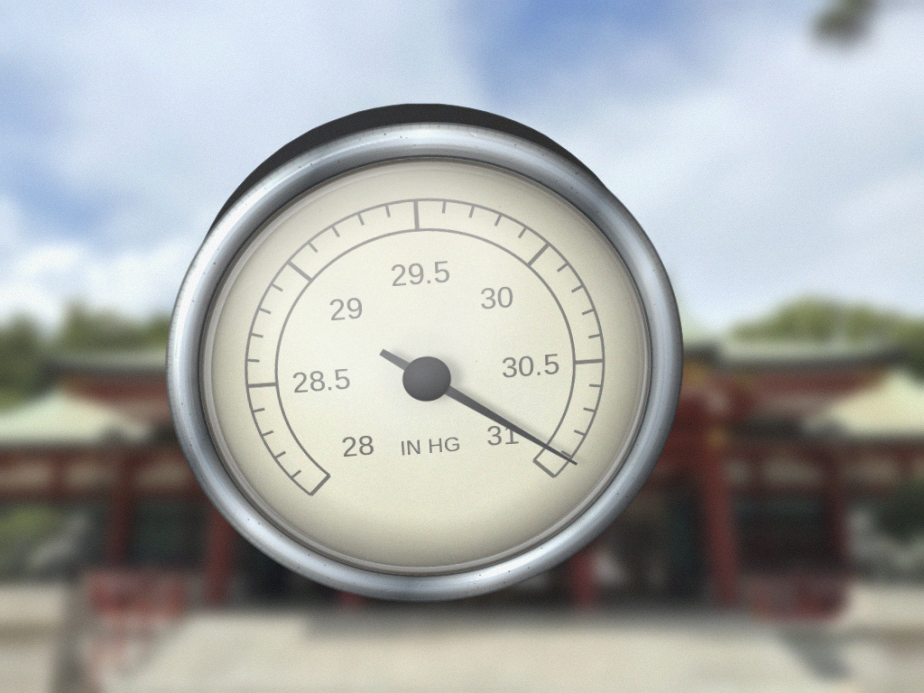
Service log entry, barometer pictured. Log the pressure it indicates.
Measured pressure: 30.9 inHg
